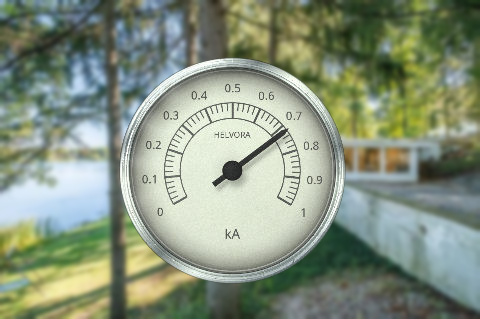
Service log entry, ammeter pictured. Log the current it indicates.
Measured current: 0.72 kA
